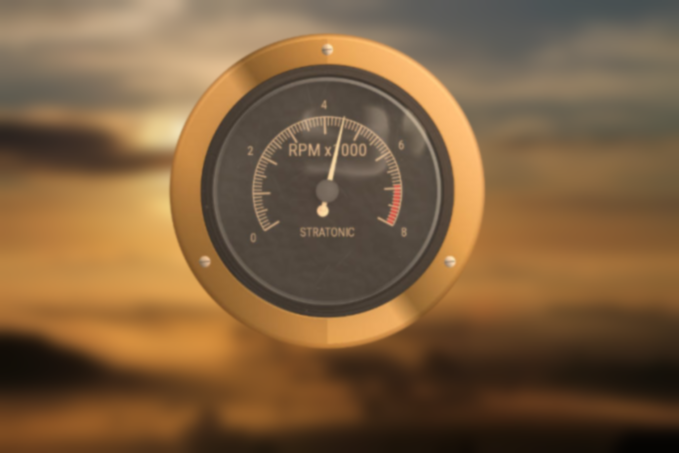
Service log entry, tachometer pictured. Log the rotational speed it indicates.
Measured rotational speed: 4500 rpm
